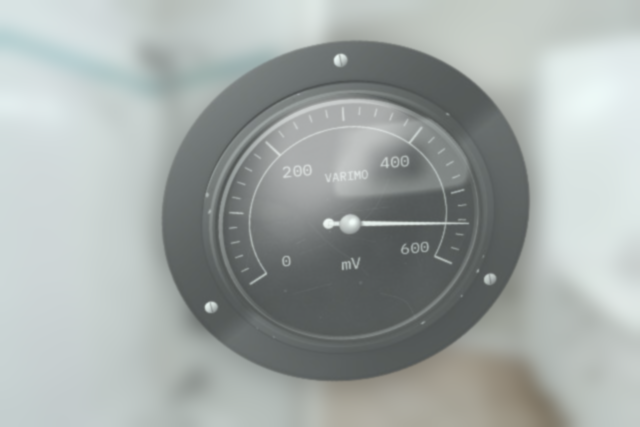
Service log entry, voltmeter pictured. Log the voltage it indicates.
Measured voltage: 540 mV
